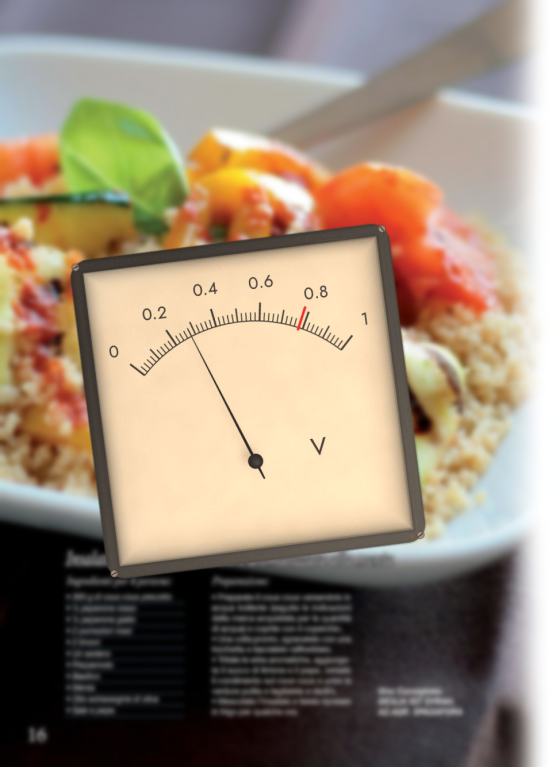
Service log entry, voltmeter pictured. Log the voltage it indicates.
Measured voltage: 0.28 V
